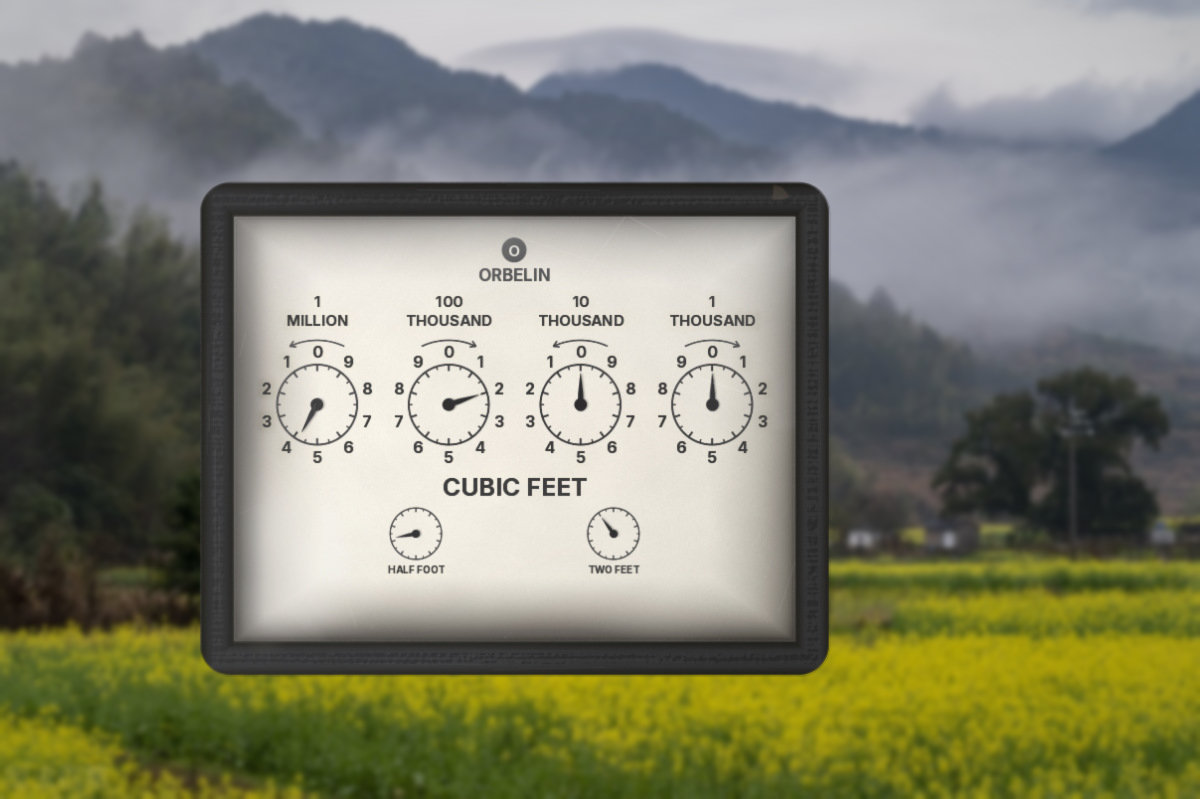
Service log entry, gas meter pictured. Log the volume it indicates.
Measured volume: 420000 ft³
